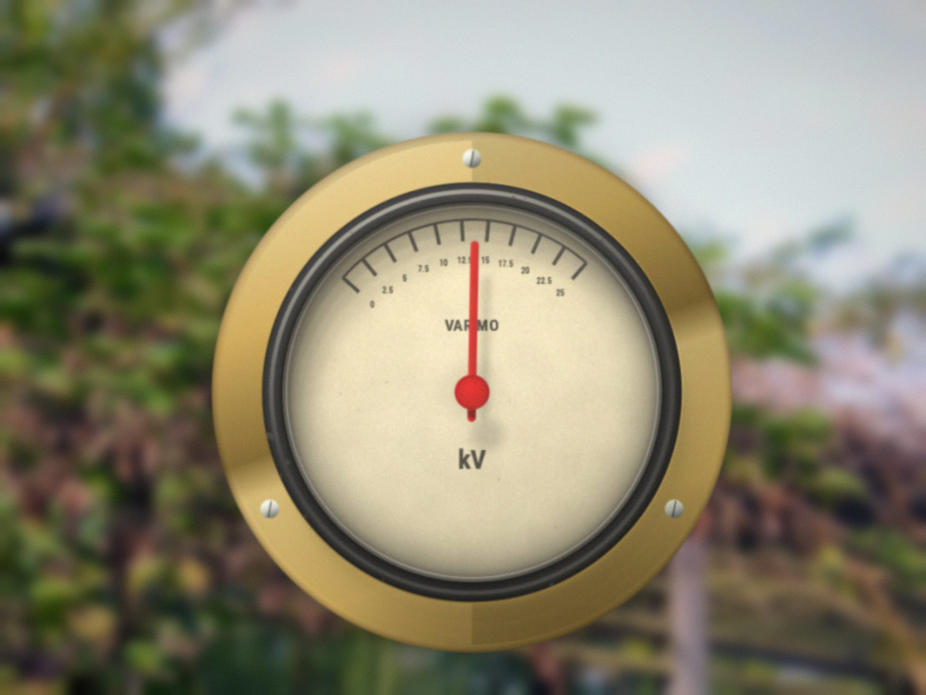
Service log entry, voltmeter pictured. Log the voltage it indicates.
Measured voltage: 13.75 kV
